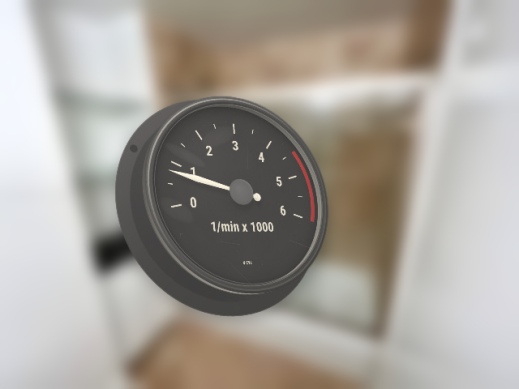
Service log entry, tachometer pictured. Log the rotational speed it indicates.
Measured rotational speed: 750 rpm
